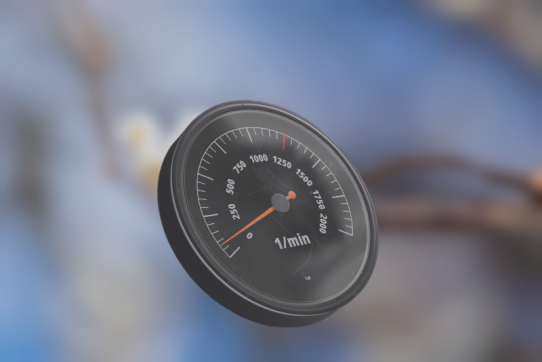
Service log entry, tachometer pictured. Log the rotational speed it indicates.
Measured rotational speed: 75 rpm
